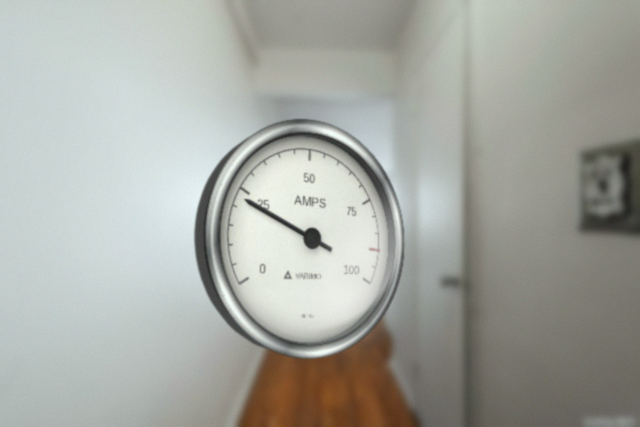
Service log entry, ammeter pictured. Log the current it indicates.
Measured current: 22.5 A
